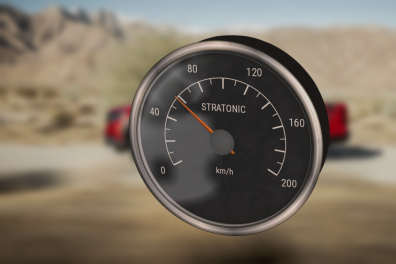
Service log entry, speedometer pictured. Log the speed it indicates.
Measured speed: 60 km/h
